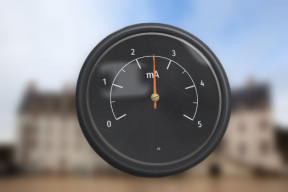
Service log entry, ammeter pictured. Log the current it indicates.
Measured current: 2.5 mA
